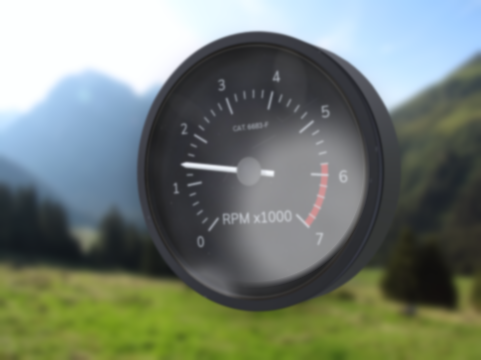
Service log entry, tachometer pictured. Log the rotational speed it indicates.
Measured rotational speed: 1400 rpm
